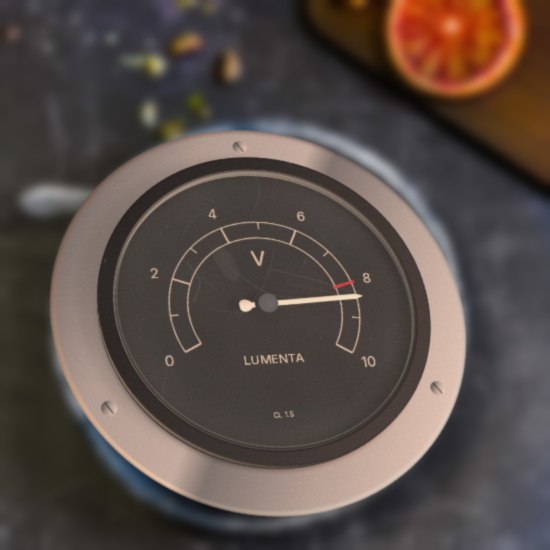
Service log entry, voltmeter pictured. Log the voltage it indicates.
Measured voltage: 8.5 V
